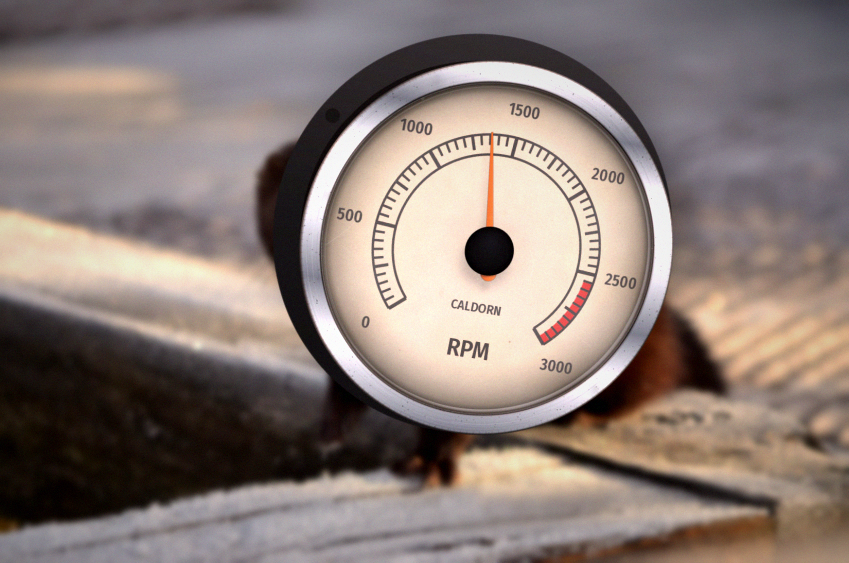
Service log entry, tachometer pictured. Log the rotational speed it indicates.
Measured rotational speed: 1350 rpm
